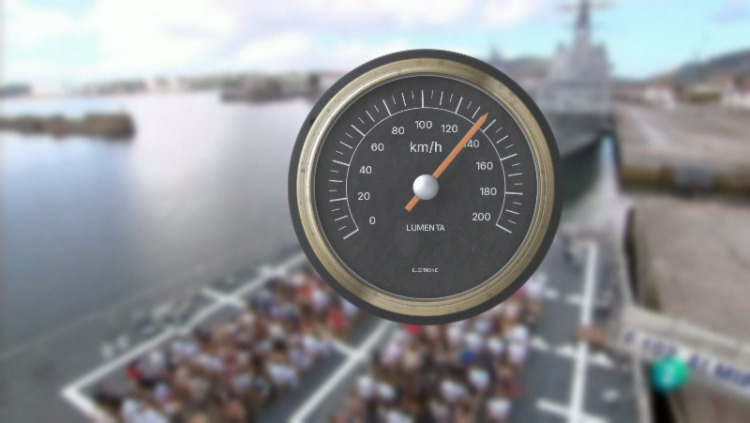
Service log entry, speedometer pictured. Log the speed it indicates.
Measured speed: 135 km/h
